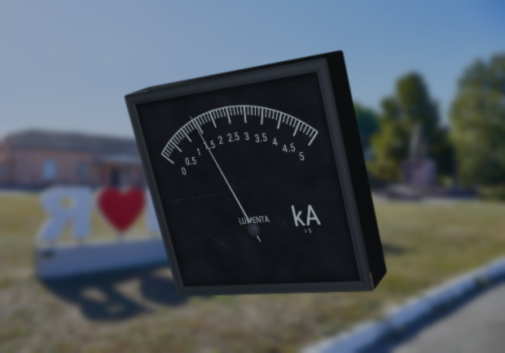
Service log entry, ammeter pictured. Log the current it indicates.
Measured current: 1.5 kA
